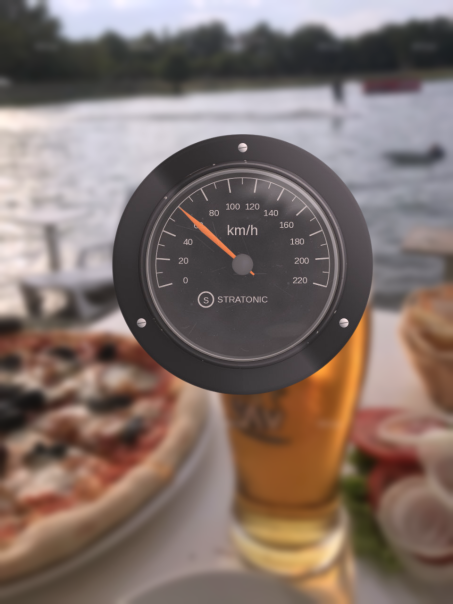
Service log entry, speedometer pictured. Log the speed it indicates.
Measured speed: 60 km/h
